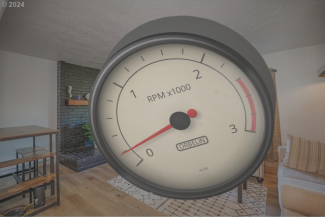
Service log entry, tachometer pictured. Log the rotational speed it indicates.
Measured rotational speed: 200 rpm
